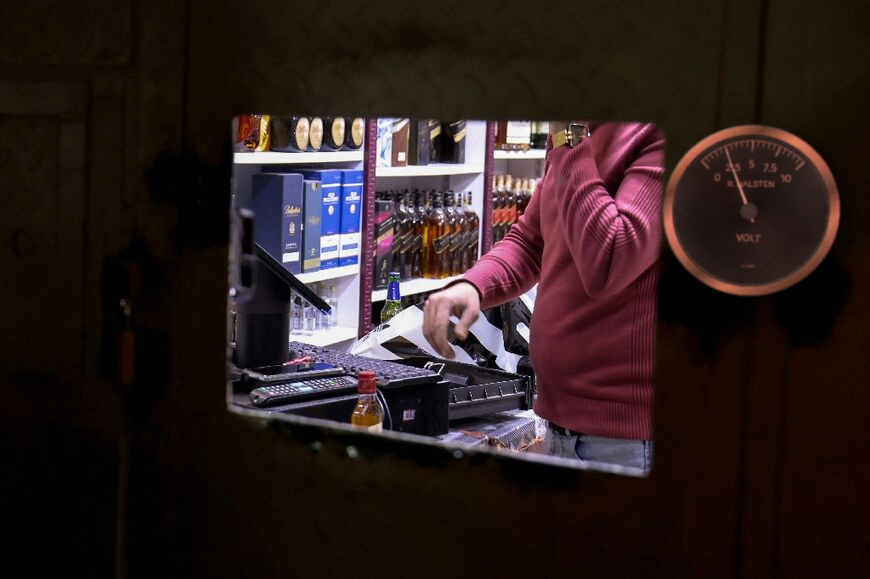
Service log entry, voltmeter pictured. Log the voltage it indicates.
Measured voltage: 2.5 V
